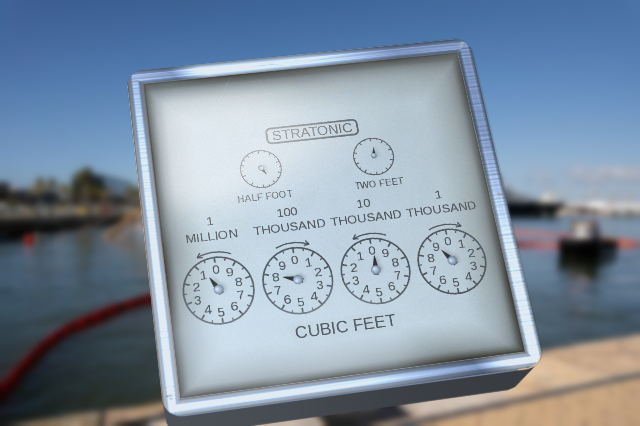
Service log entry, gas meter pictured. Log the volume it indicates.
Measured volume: 79900 ft³
